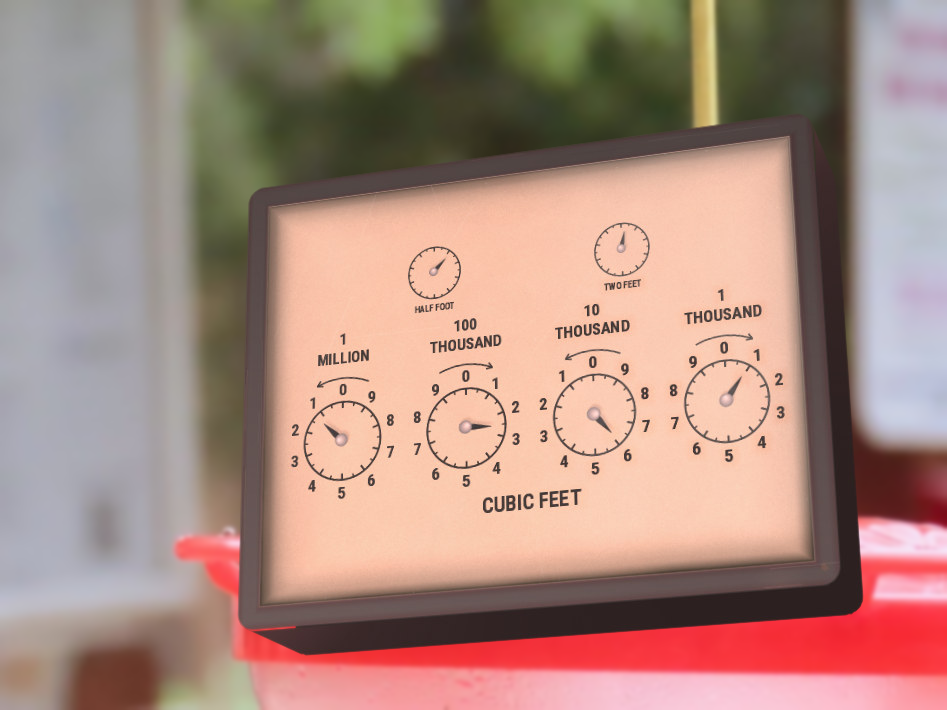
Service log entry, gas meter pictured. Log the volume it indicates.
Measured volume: 126100 ft³
